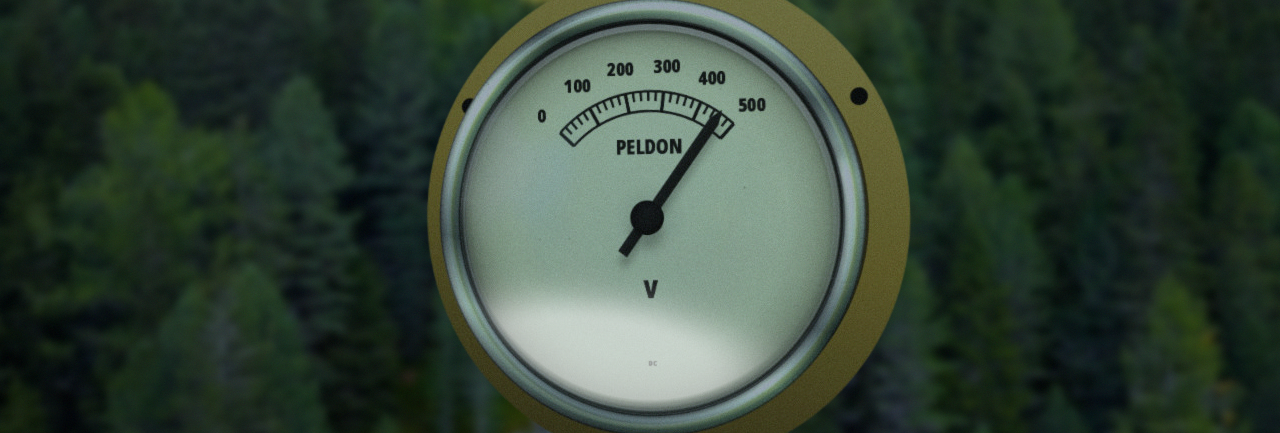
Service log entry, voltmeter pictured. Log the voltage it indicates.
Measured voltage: 460 V
